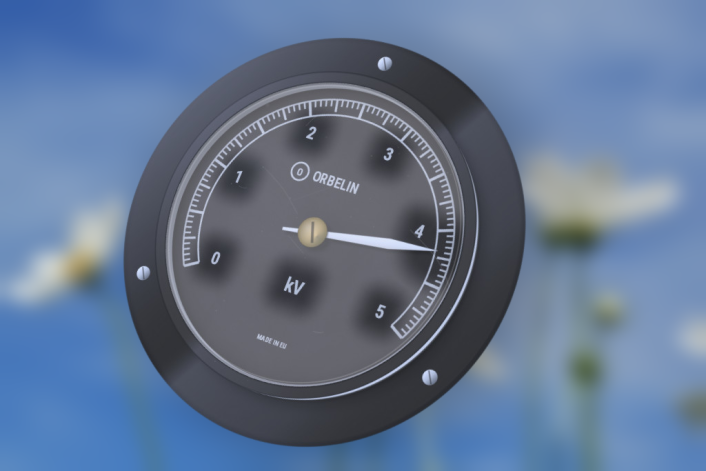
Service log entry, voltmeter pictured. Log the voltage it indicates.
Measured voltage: 4.2 kV
